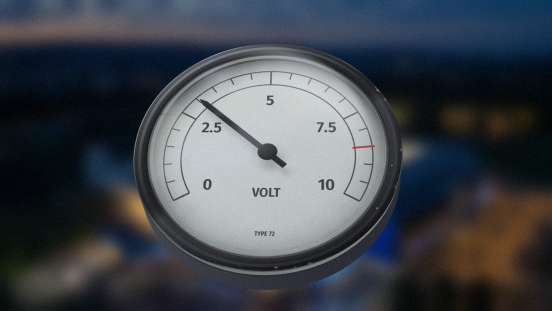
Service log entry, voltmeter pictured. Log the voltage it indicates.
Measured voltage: 3 V
